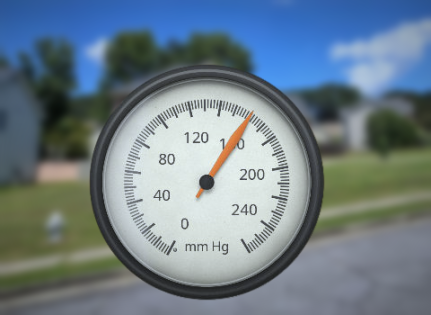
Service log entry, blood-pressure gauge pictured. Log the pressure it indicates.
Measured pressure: 160 mmHg
